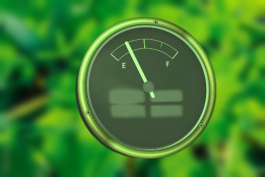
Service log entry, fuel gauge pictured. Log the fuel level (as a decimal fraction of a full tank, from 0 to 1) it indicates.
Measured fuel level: 0.25
